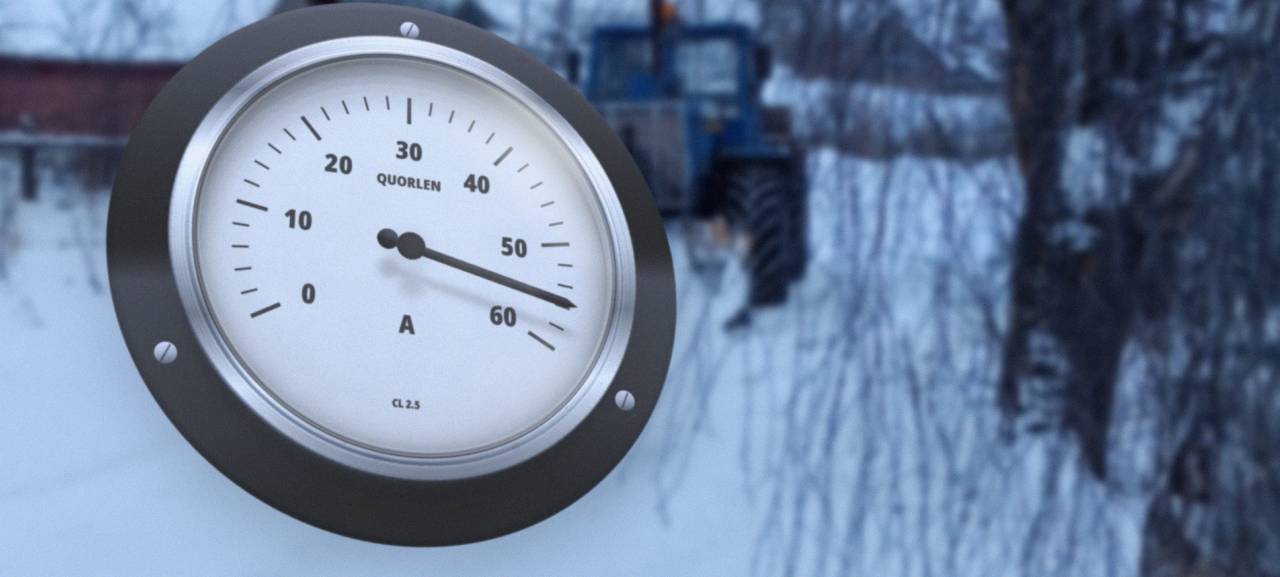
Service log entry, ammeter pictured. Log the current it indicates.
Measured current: 56 A
